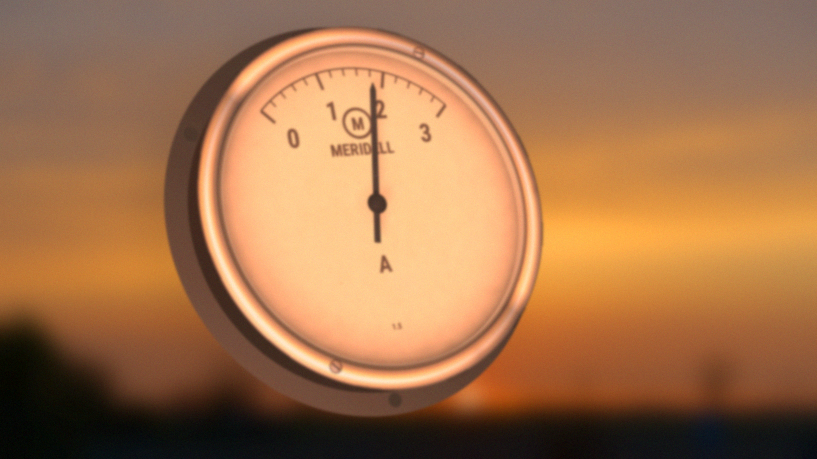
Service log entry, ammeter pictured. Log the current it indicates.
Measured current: 1.8 A
